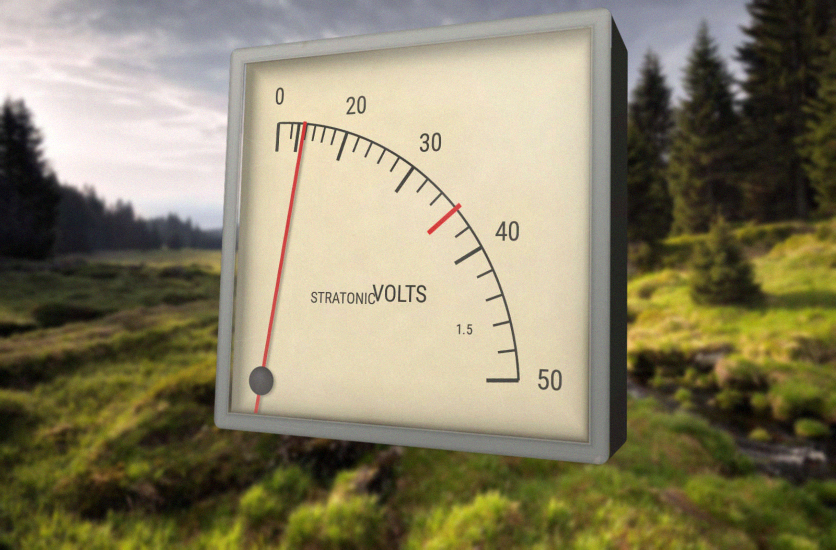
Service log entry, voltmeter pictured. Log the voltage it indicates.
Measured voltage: 12 V
